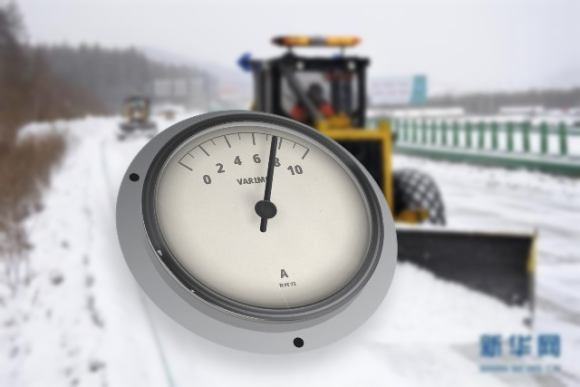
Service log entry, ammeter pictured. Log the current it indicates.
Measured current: 7.5 A
